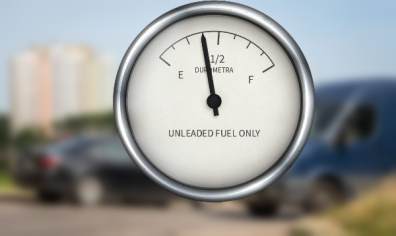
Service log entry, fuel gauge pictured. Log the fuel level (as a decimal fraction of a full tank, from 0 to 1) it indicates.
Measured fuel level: 0.375
